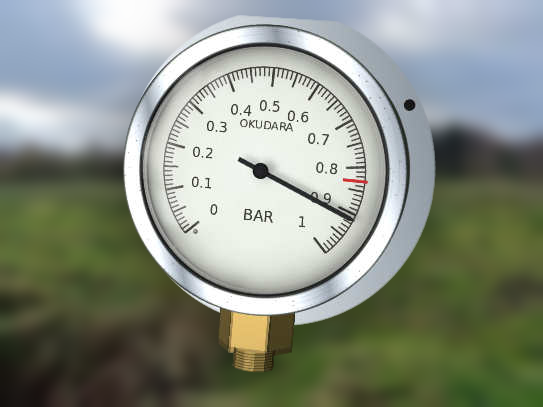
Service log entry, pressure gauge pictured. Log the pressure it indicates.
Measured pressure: 0.91 bar
